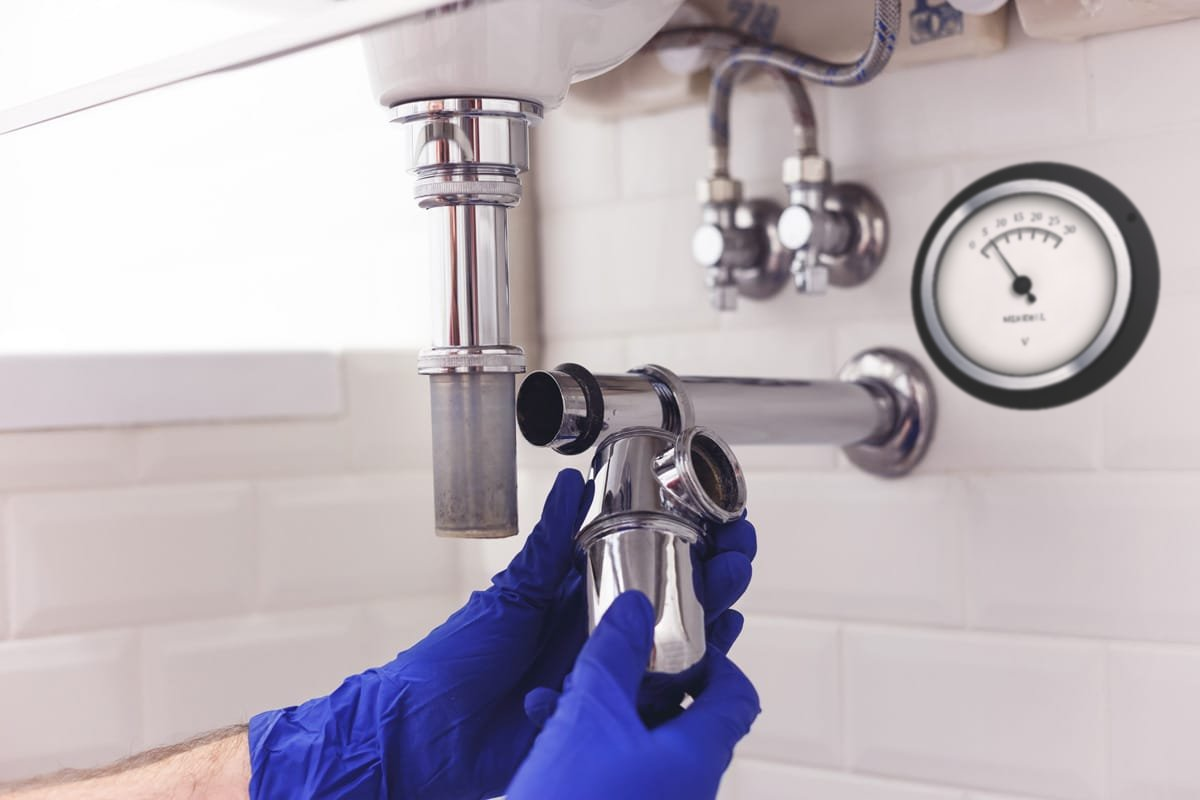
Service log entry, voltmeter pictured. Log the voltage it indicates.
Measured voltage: 5 V
